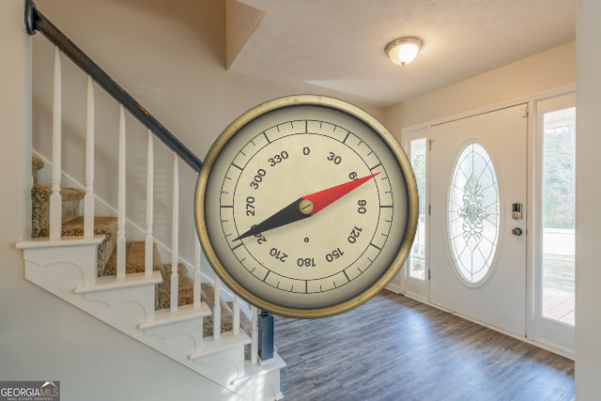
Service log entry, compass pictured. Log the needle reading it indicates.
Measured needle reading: 65 °
